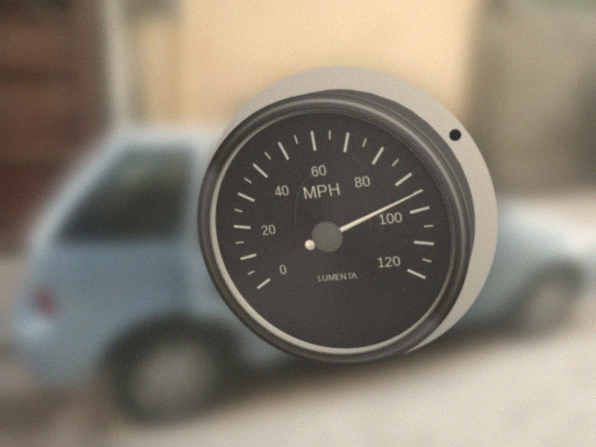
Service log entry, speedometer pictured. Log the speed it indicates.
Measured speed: 95 mph
